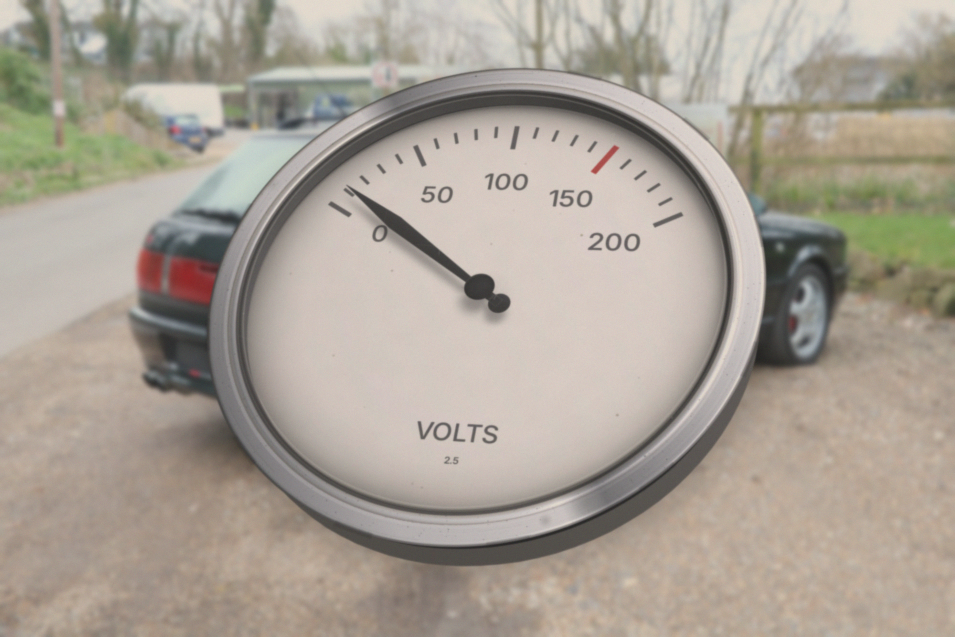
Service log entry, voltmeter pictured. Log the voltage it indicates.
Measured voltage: 10 V
